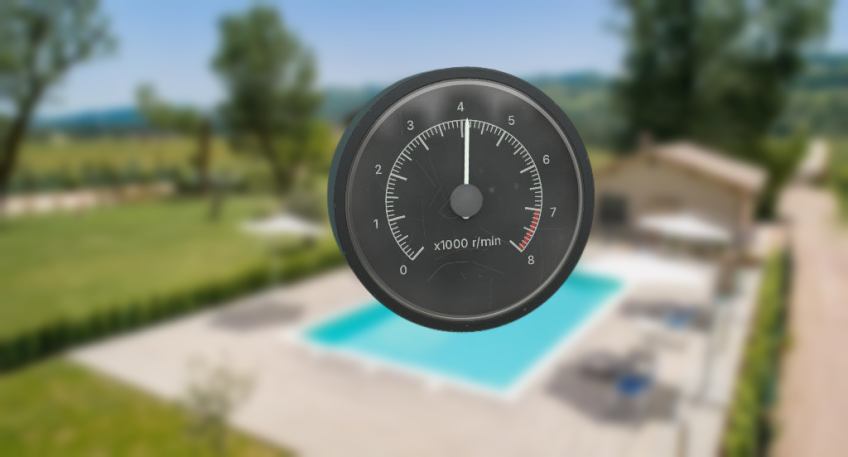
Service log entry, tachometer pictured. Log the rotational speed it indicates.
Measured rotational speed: 4100 rpm
